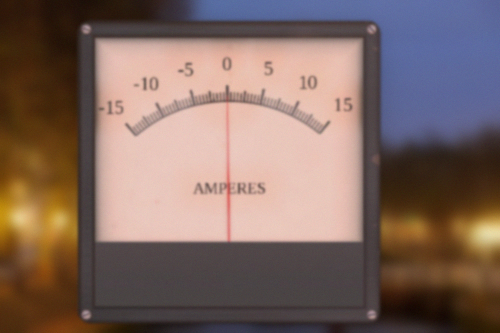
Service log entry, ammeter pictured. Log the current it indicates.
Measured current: 0 A
